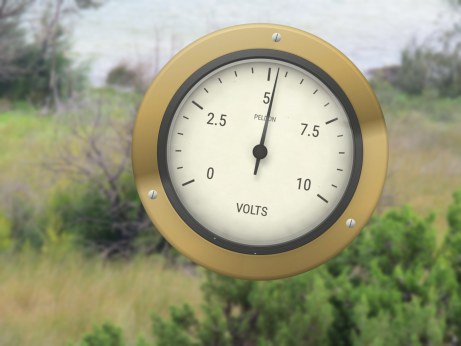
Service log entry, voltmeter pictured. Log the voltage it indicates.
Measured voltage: 5.25 V
